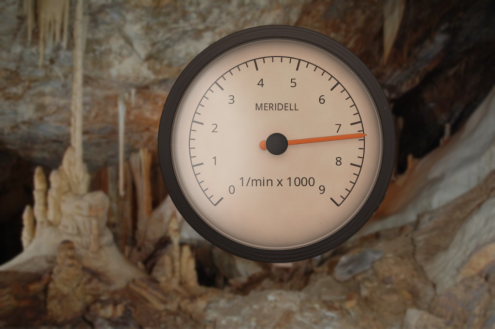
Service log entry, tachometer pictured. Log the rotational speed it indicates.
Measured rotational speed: 7300 rpm
